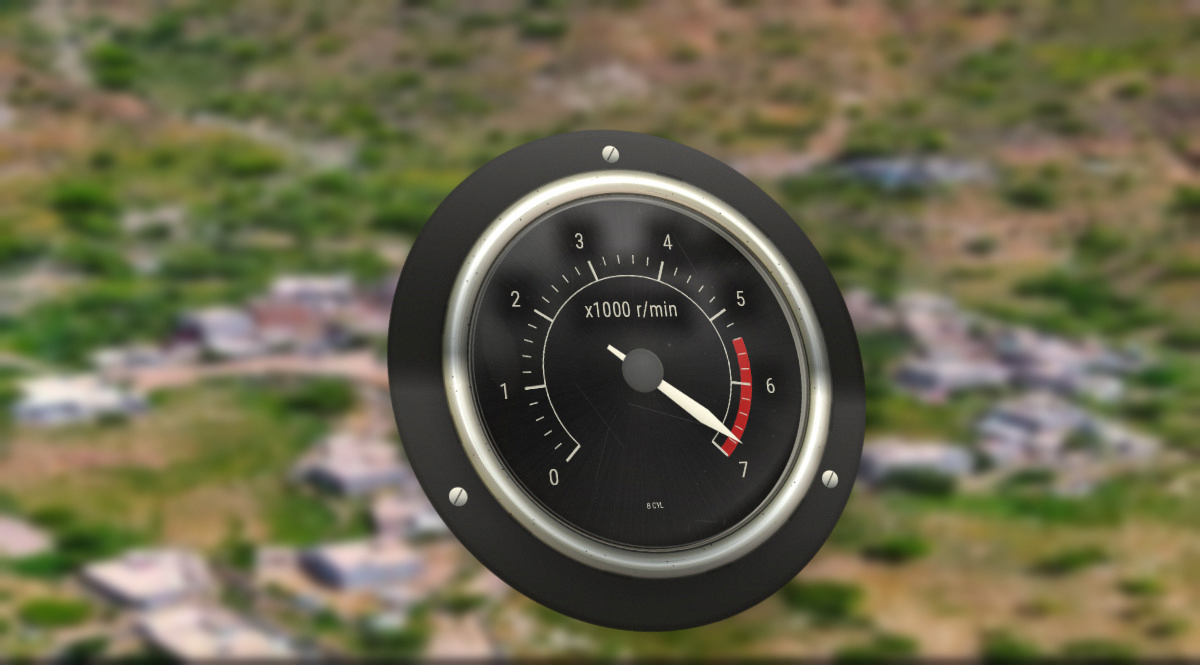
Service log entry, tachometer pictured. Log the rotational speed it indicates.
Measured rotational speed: 6800 rpm
